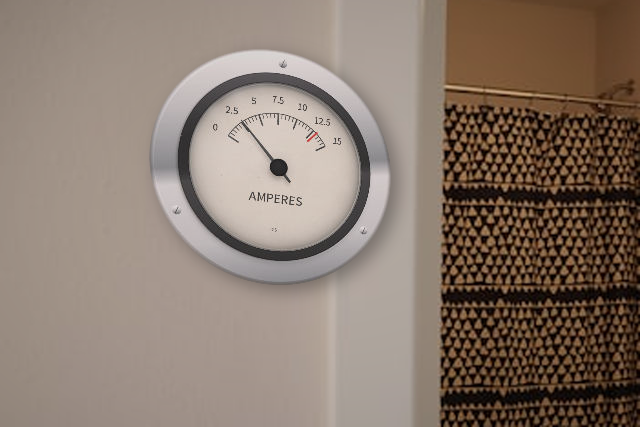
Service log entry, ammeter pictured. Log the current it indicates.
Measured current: 2.5 A
